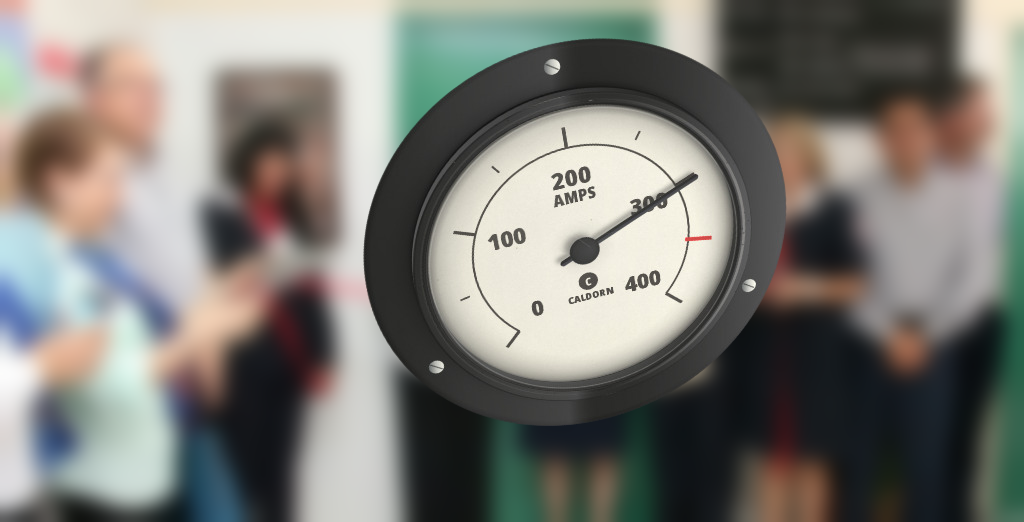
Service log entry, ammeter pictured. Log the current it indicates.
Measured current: 300 A
